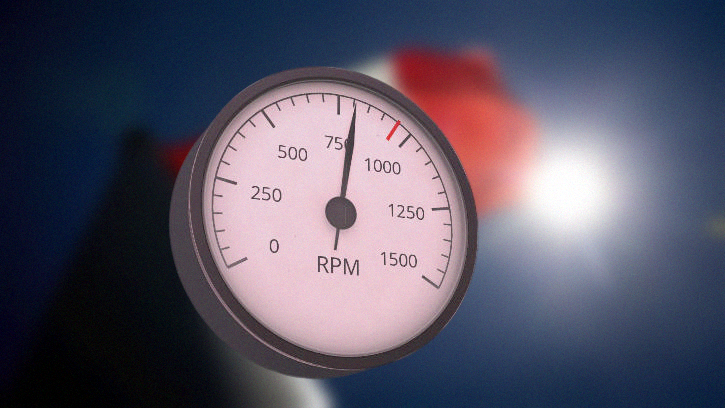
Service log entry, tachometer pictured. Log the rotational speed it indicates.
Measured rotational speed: 800 rpm
